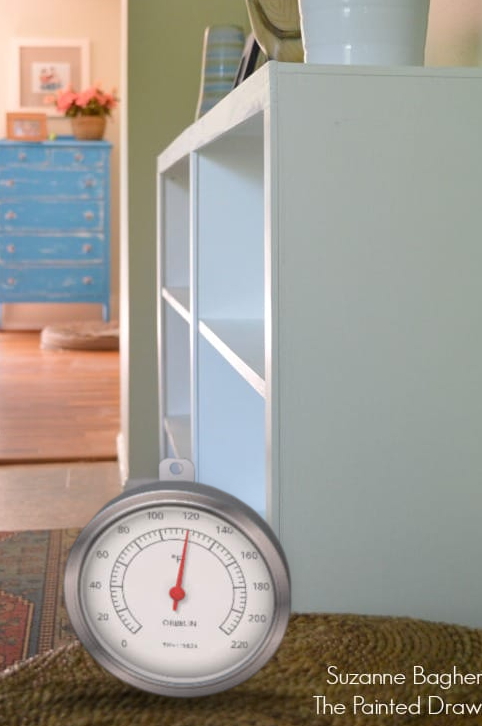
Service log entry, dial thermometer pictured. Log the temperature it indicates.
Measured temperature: 120 °F
